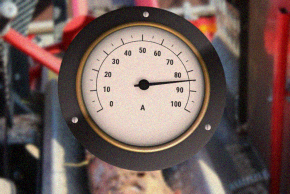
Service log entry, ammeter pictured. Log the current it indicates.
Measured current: 85 A
